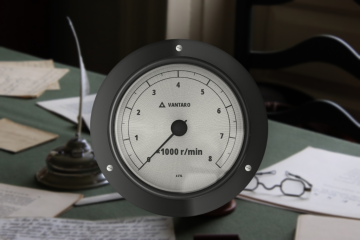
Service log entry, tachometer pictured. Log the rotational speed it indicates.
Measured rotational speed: 0 rpm
